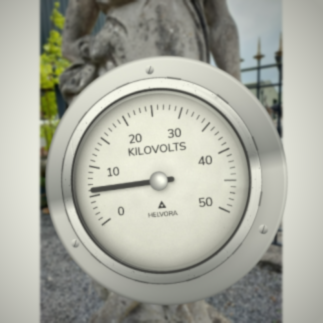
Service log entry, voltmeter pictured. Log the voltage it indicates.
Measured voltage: 6 kV
